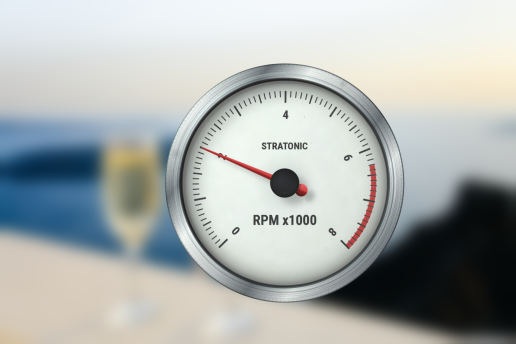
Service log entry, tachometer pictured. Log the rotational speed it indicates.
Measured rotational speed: 2000 rpm
